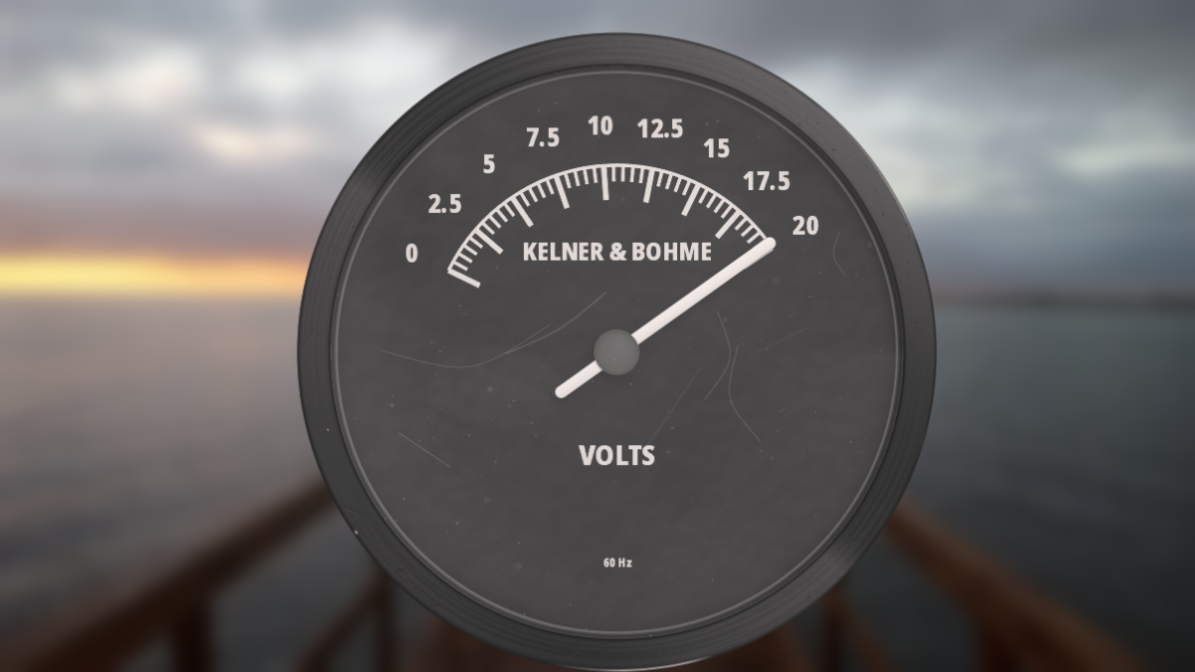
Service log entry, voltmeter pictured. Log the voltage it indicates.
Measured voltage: 19.75 V
